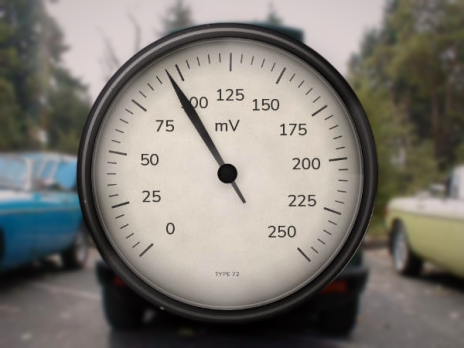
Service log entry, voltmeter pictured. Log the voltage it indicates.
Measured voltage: 95 mV
